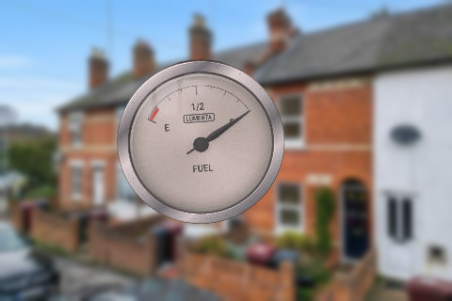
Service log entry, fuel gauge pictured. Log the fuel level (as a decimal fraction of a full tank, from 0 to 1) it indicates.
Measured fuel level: 1
